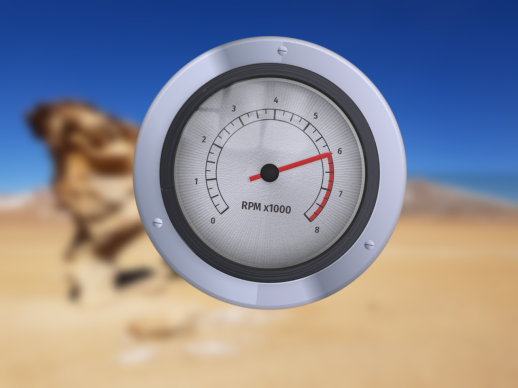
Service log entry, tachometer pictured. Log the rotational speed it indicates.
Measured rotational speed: 6000 rpm
